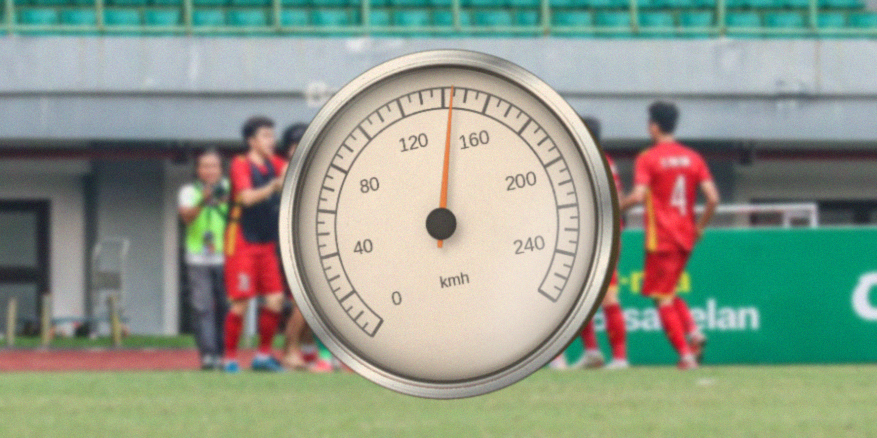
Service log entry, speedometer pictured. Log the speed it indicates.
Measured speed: 145 km/h
